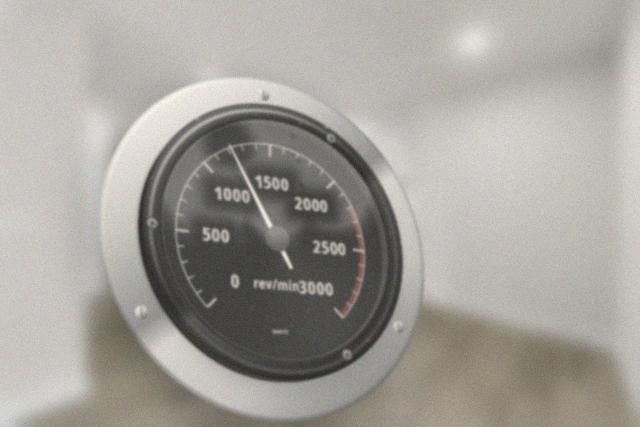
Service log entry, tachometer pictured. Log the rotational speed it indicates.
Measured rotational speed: 1200 rpm
